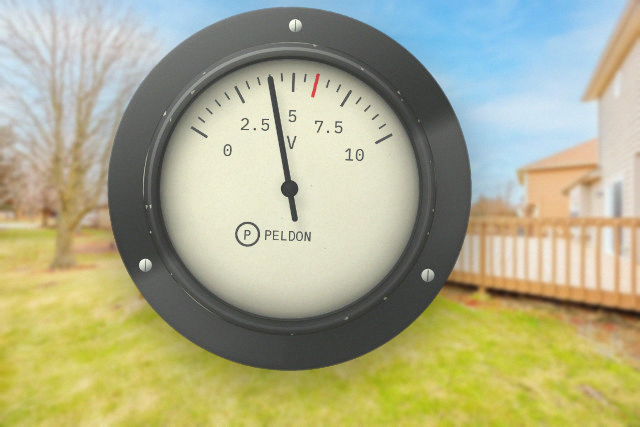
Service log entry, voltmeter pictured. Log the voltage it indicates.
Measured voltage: 4 V
